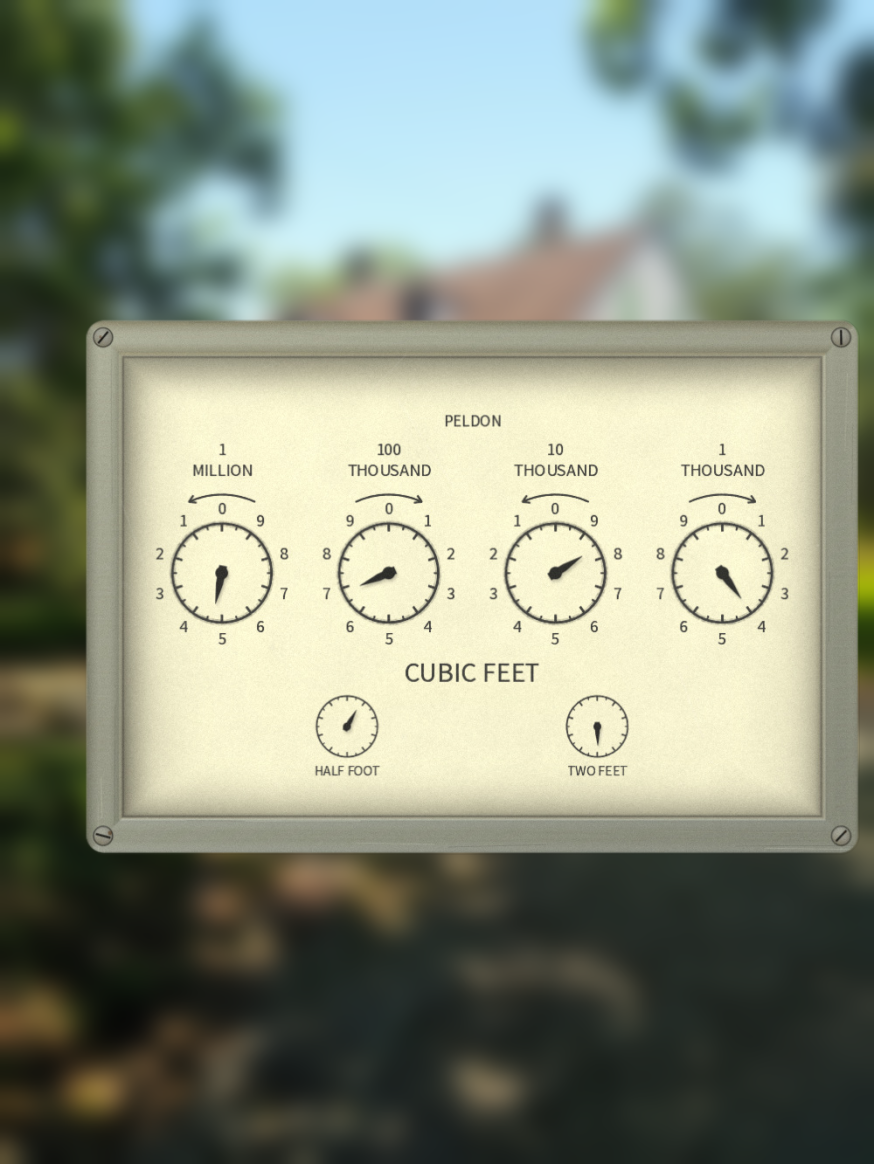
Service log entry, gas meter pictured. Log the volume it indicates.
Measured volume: 468400 ft³
